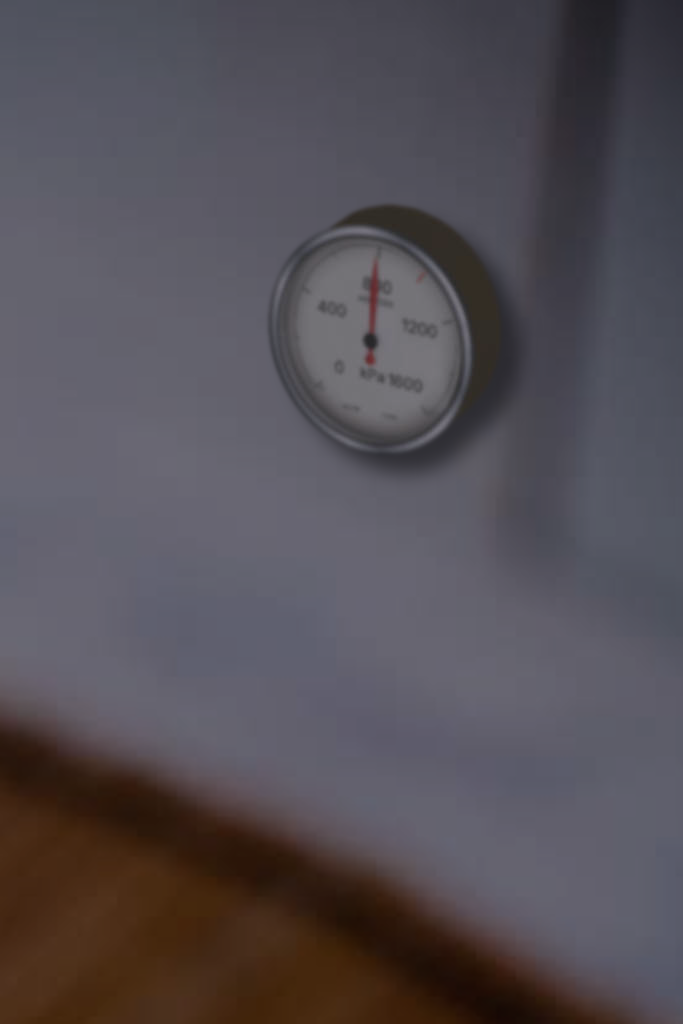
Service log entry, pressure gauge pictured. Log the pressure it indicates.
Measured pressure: 800 kPa
